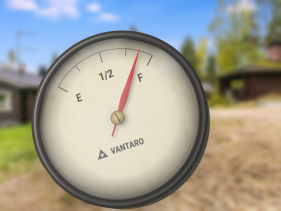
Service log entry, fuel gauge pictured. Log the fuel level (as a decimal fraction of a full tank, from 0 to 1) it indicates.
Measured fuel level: 0.875
